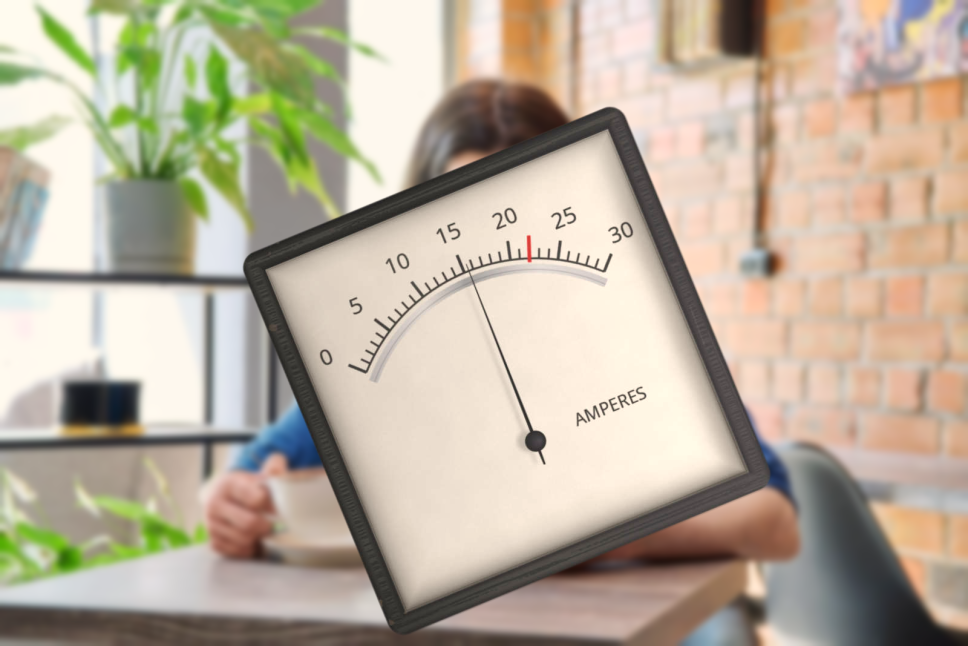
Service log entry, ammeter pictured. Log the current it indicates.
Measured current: 15.5 A
